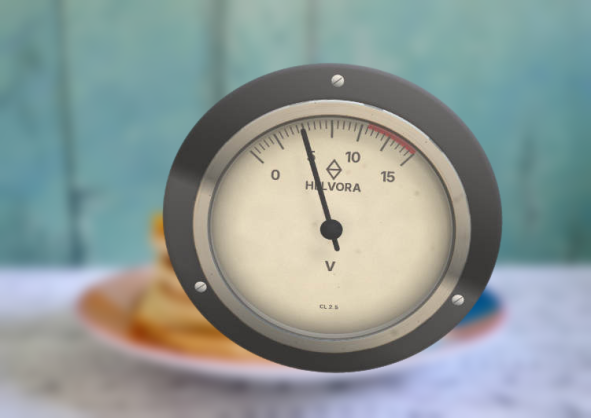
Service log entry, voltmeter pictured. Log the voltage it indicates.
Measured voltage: 5 V
